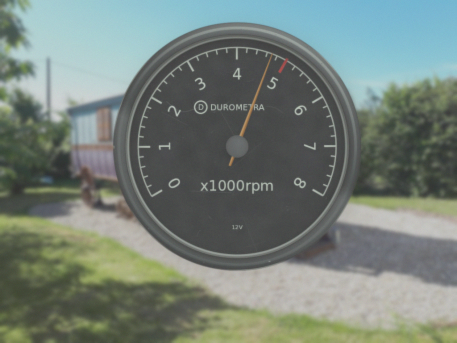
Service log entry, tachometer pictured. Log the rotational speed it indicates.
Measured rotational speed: 4700 rpm
